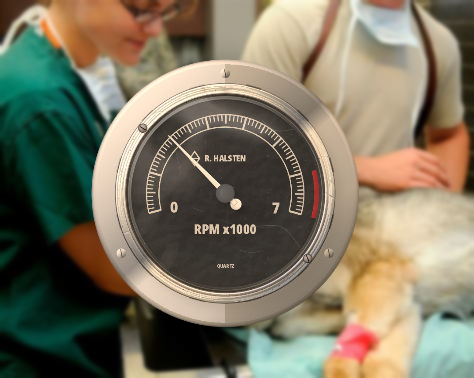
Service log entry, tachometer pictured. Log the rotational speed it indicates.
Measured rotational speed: 2000 rpm
